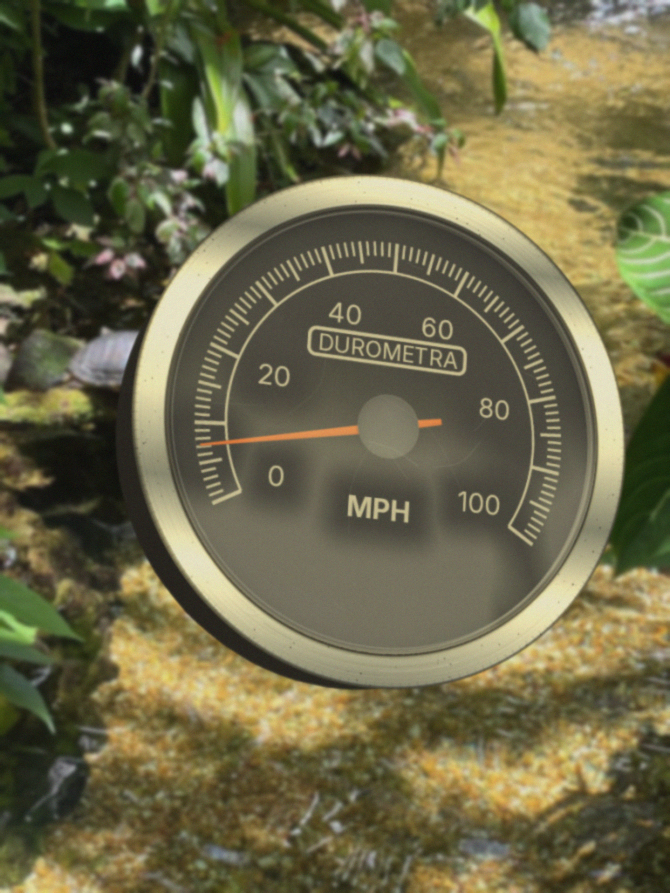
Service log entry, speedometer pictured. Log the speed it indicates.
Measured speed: 7 mph
